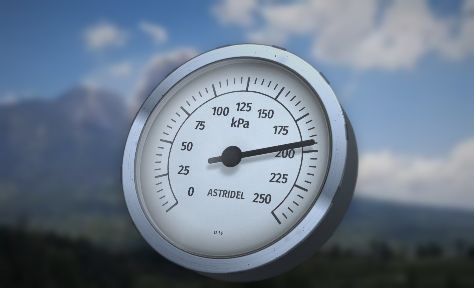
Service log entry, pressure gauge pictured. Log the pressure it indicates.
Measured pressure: 195 kPa
